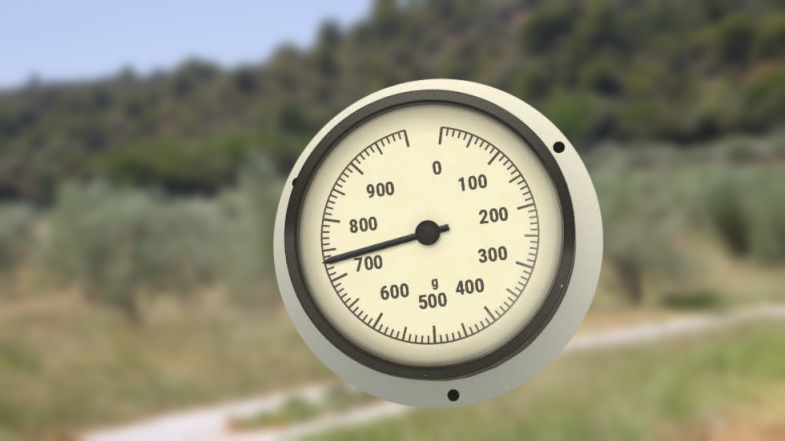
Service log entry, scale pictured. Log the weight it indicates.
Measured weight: 730 g
